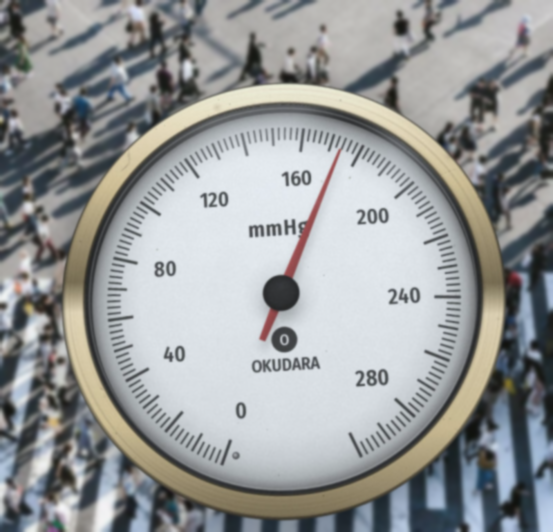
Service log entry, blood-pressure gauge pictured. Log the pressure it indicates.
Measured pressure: 174 mmHg
